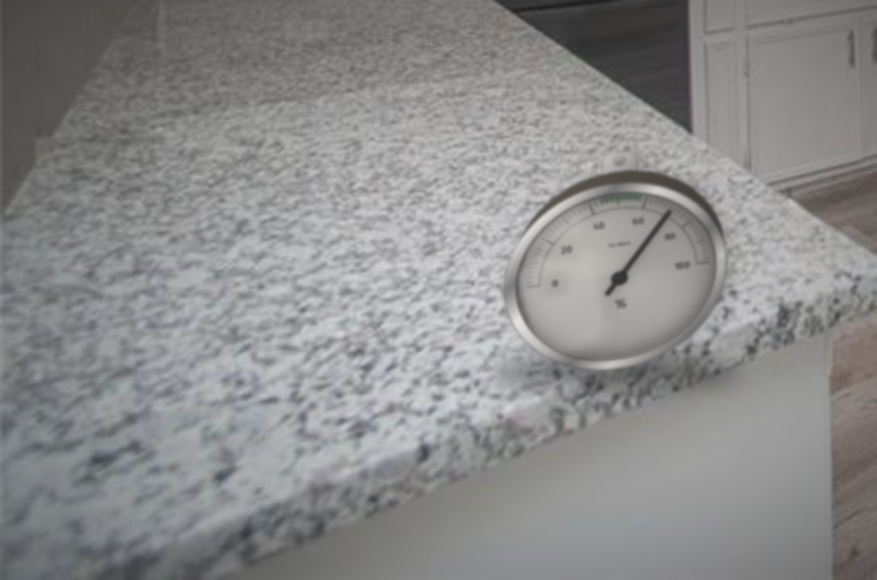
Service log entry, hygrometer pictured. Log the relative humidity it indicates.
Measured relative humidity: 70 %
